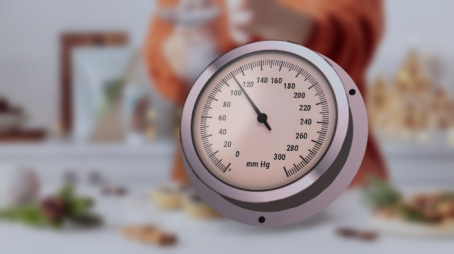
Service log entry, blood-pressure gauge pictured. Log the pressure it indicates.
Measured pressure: 110 mmHg
